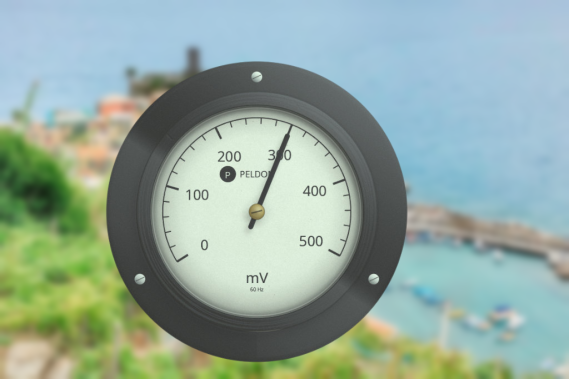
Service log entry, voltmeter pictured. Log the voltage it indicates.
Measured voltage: 300 mV
